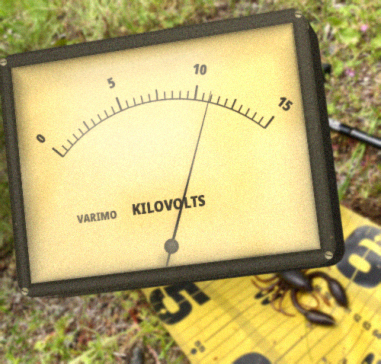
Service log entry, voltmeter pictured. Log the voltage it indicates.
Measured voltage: 11 kV
